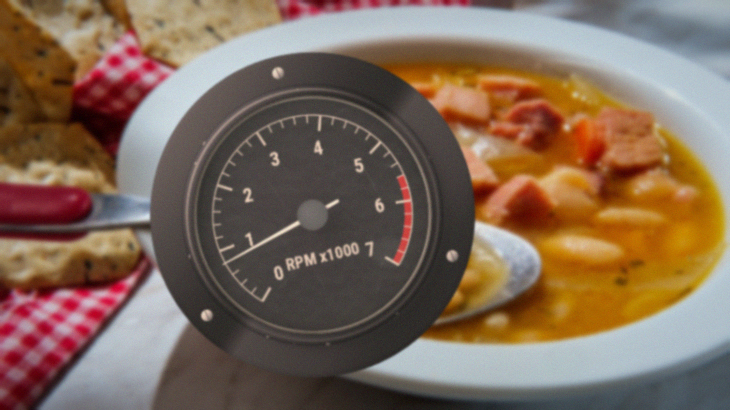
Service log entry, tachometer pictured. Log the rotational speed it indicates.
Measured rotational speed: 800 rpm
